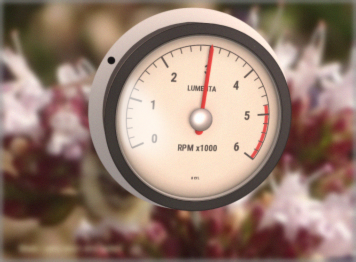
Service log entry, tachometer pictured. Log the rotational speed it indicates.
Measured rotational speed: 3000 rpm
